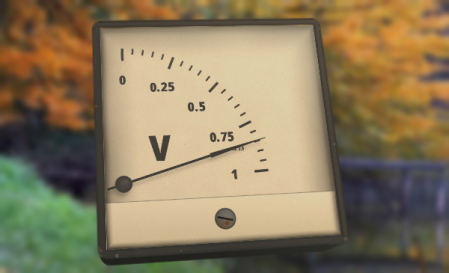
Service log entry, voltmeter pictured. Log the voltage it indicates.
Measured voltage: 0.85 V
